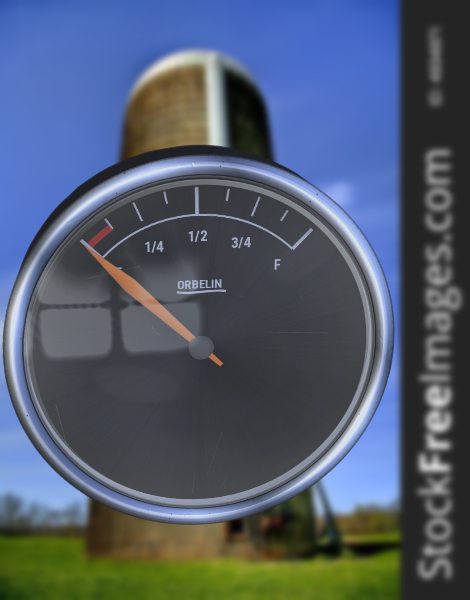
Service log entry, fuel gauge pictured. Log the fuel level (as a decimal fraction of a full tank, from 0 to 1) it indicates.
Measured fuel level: 0
